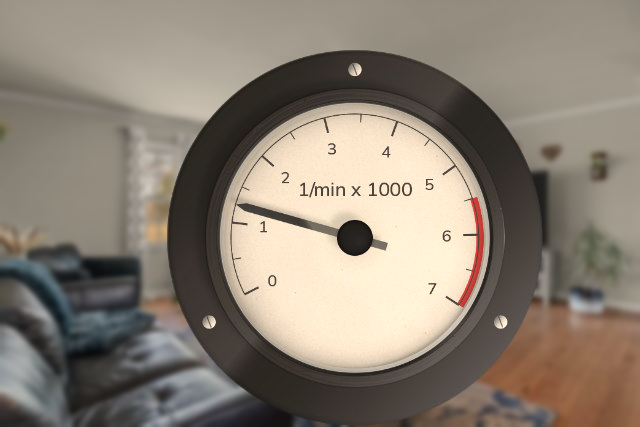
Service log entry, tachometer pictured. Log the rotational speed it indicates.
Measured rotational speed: 1250 rpm
